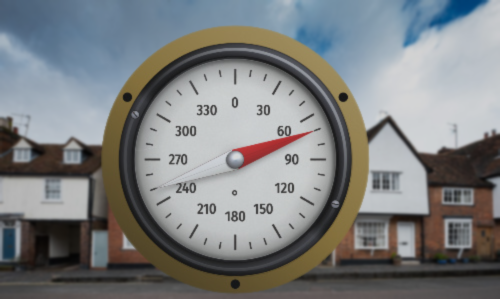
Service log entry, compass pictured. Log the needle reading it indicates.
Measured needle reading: 70 °
